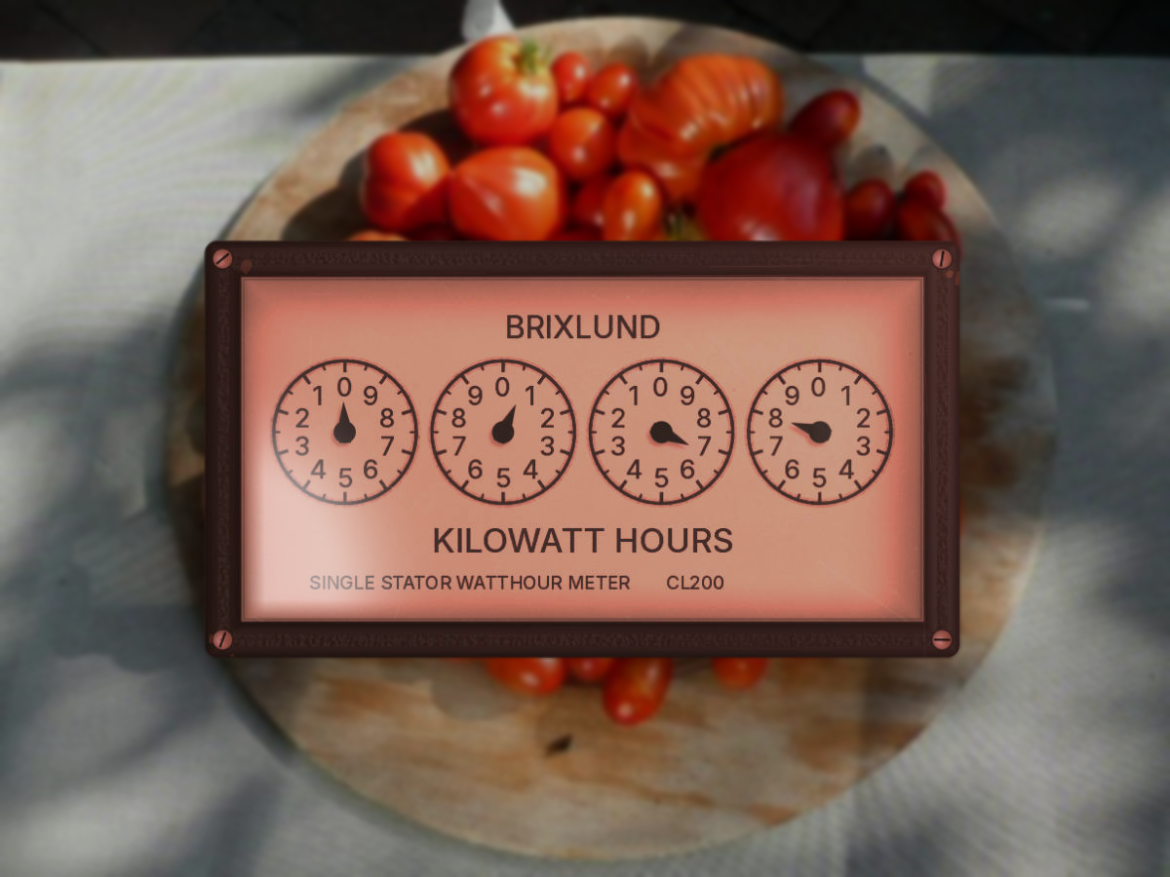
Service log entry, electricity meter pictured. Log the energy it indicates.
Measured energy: 68 kWh
